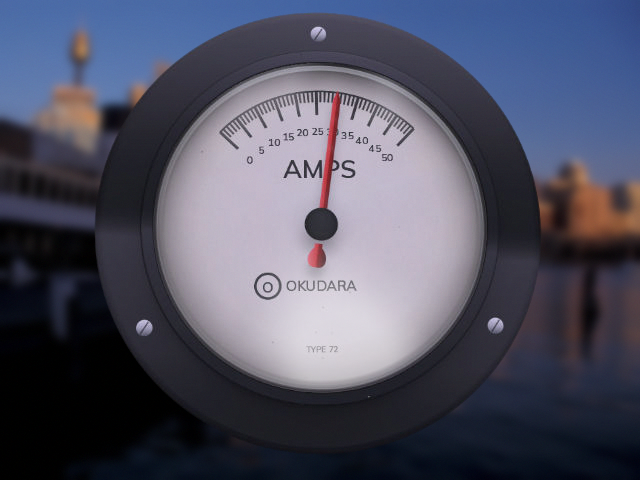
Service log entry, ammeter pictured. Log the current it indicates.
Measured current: 30 A
